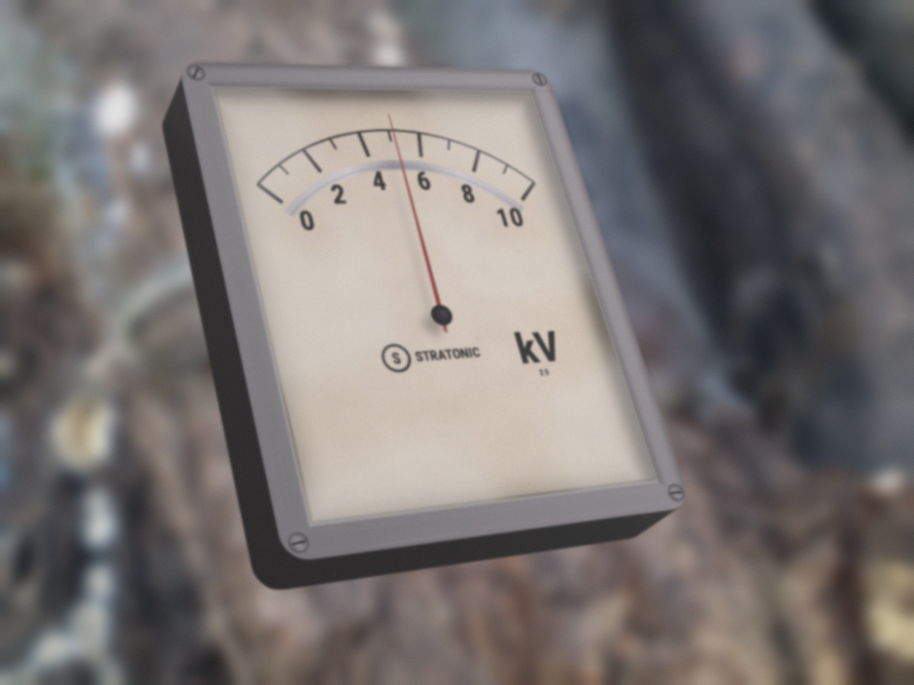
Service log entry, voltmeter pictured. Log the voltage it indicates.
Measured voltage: 5 kV
